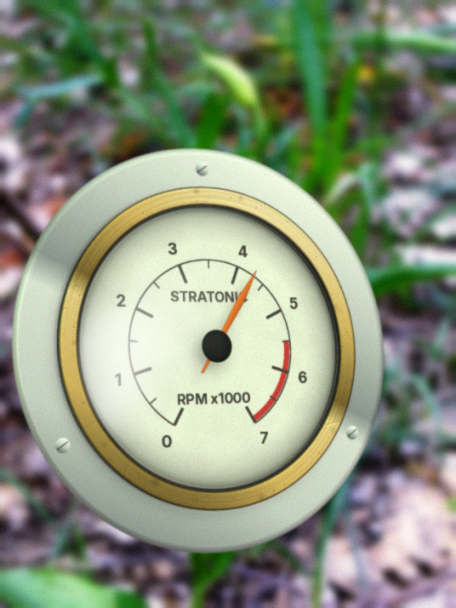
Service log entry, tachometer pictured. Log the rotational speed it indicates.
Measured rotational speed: 4250 rpm
